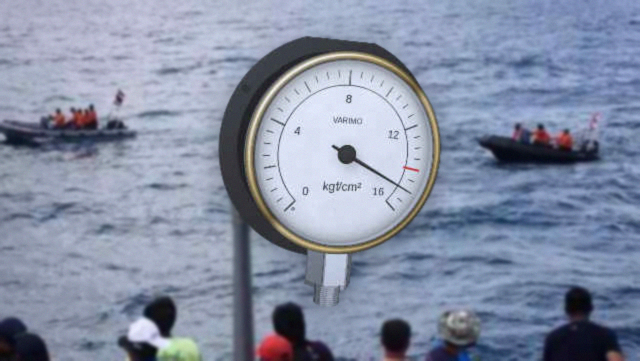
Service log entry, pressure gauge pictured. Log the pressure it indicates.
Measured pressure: 15 kg/cm²
